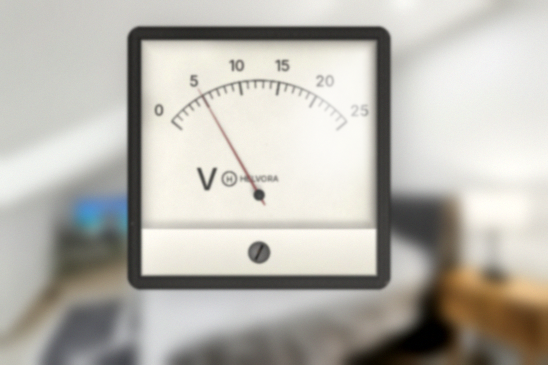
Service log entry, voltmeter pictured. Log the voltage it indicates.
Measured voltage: 5 V
